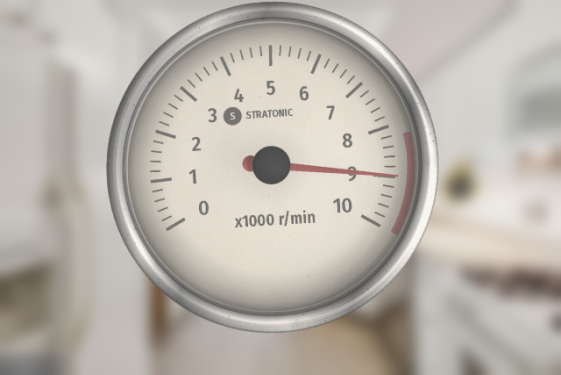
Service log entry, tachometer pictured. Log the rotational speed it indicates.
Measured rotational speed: 9000 rpm
